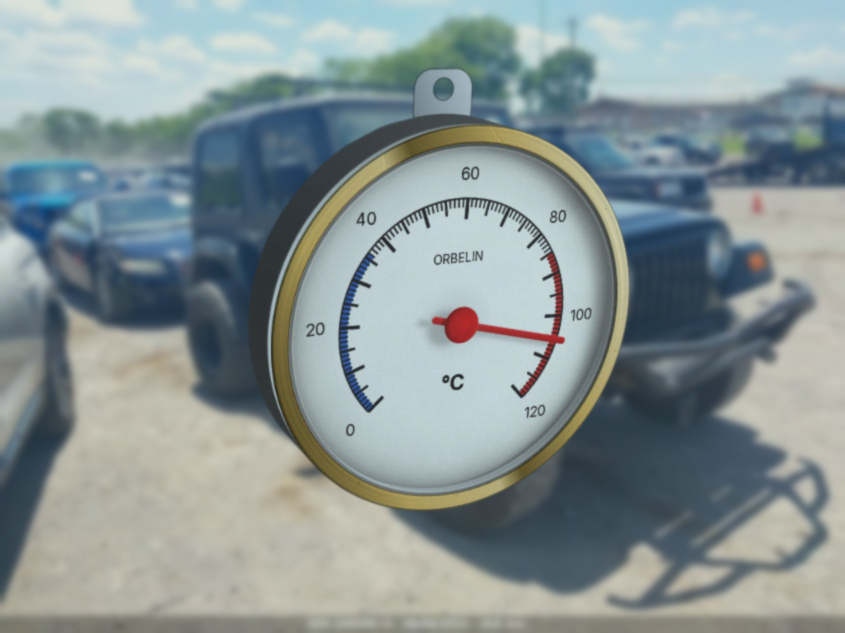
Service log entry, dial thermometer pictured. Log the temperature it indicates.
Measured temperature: 105 °C
